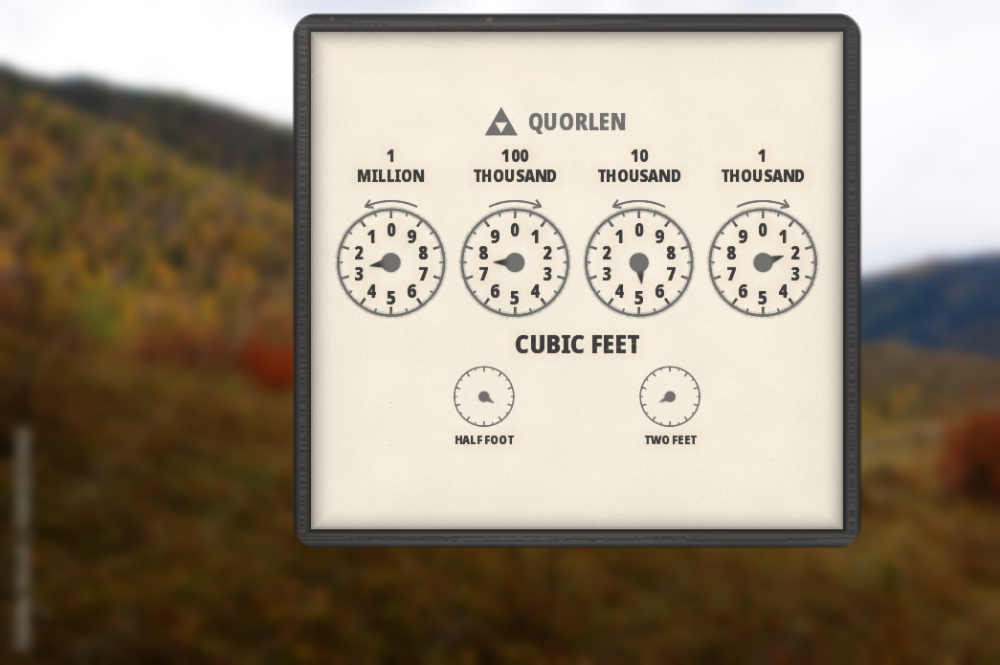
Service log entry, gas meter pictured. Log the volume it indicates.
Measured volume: 275200 ft³
